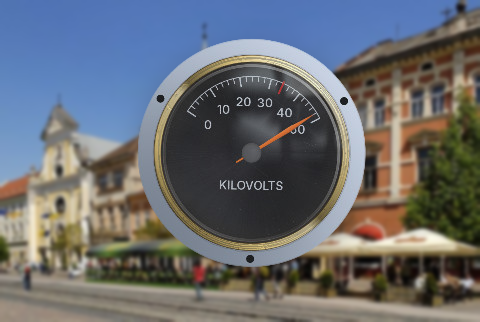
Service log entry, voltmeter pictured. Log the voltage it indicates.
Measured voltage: 48 kV
